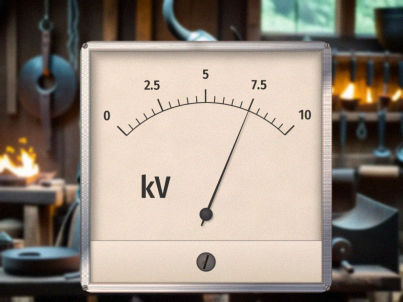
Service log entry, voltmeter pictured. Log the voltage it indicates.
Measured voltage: 7.5 kV
